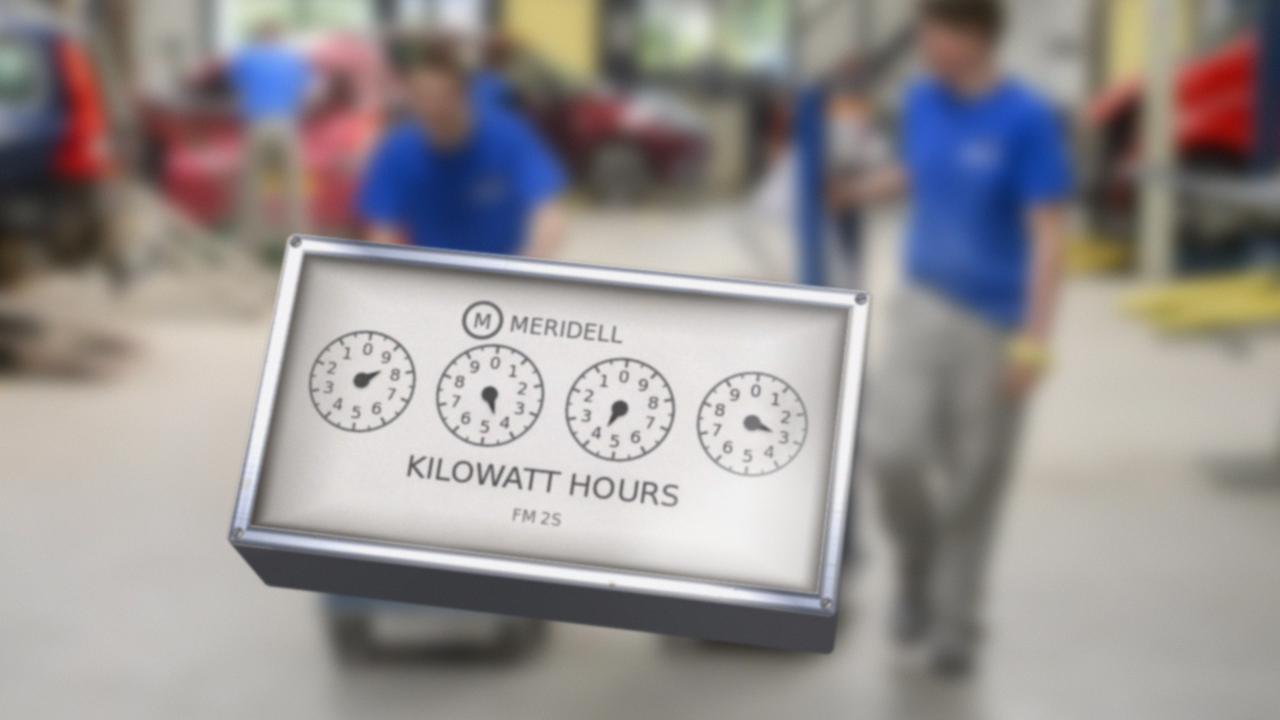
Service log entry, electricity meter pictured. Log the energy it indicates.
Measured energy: 8443 kWh
